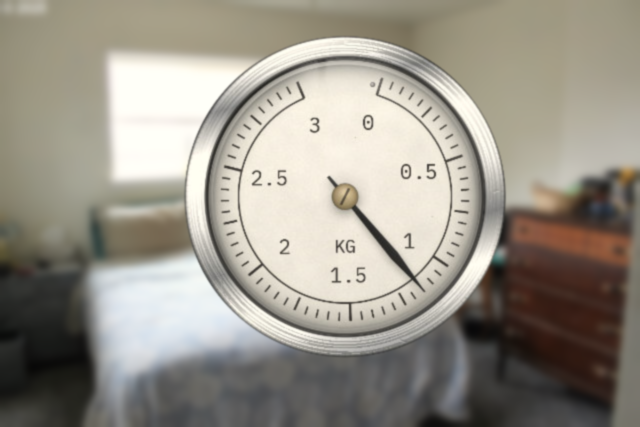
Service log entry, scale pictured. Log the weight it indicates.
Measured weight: 1.15 kg
